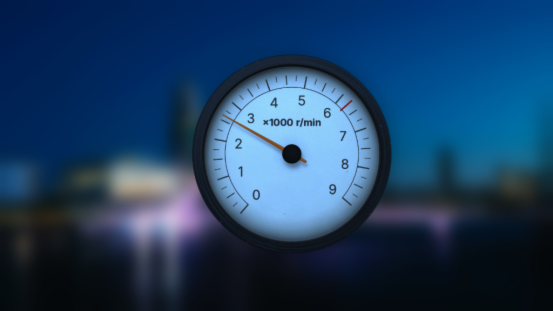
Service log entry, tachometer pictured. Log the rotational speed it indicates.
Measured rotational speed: 2625 rpm
